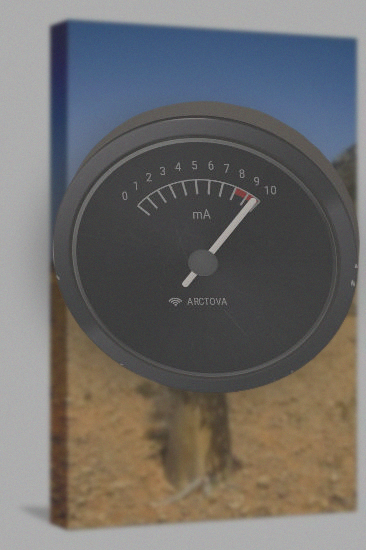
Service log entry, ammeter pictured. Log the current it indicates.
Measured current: 9.5 mA
